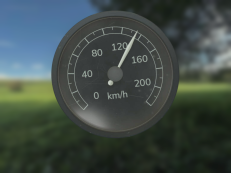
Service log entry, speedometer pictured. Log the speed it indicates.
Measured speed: 135 km/h
